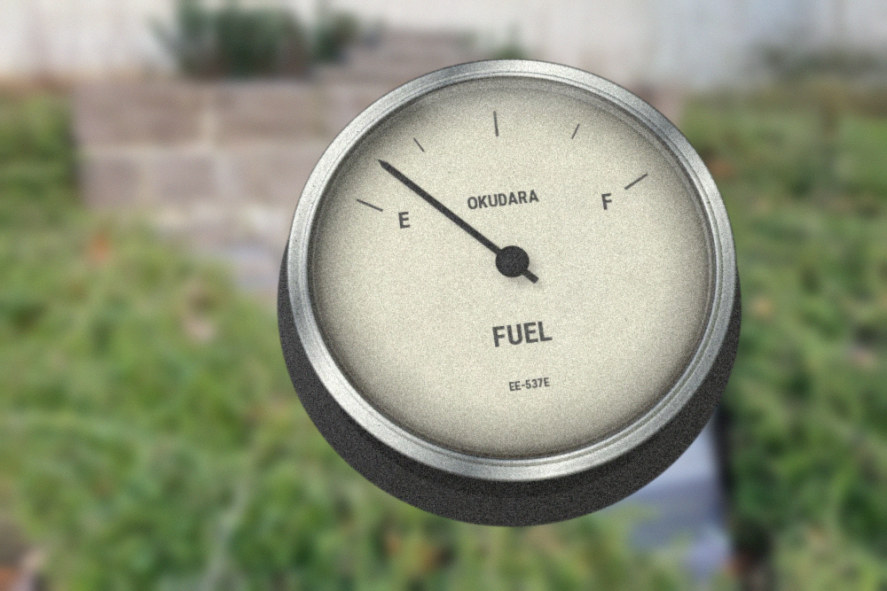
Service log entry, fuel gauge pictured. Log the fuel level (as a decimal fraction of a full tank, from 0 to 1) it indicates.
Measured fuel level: 0.125
